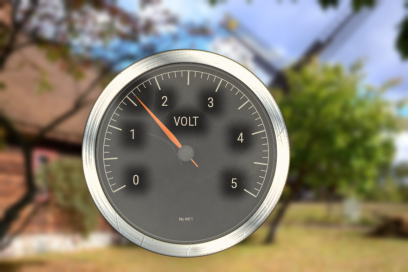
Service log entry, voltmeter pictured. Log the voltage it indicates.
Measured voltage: 1.6 V
